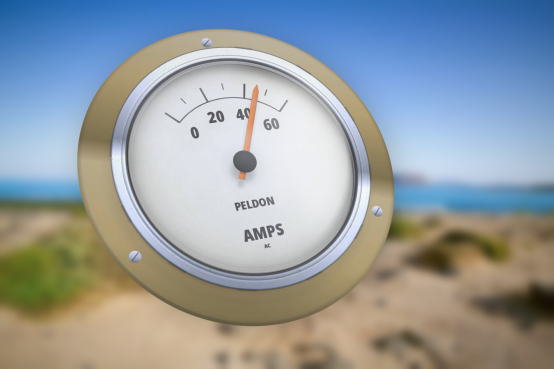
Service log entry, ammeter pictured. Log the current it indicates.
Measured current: 45 A
